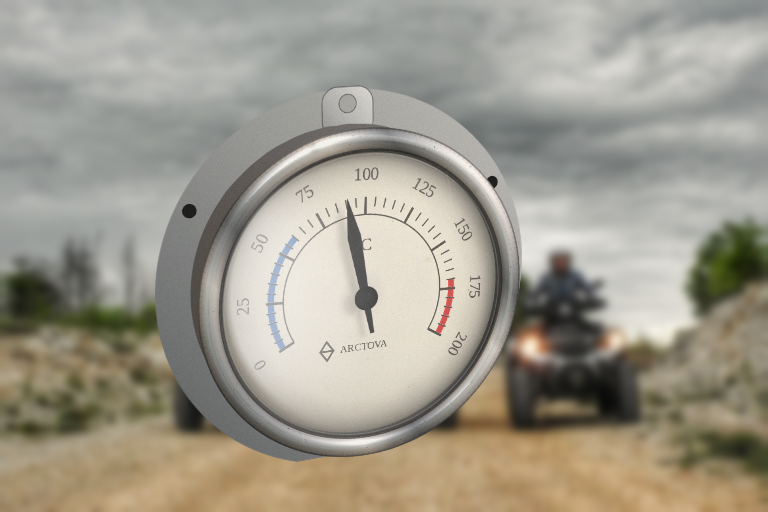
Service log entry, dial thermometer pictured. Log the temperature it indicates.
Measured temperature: 90 °C
